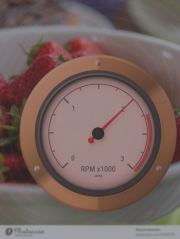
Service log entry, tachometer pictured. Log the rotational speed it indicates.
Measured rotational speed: 2000 rpm
